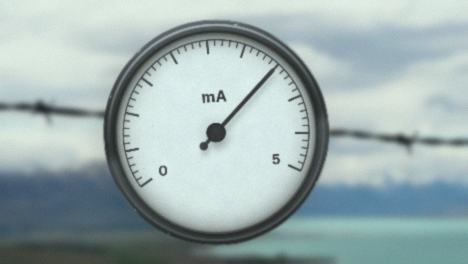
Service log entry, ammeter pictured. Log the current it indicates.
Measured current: 3.5 mA
